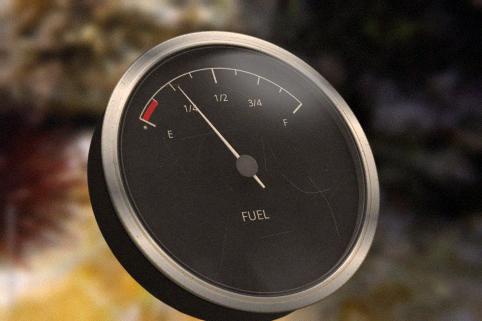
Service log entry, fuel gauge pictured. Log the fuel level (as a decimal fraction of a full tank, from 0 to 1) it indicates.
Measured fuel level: 0.25
